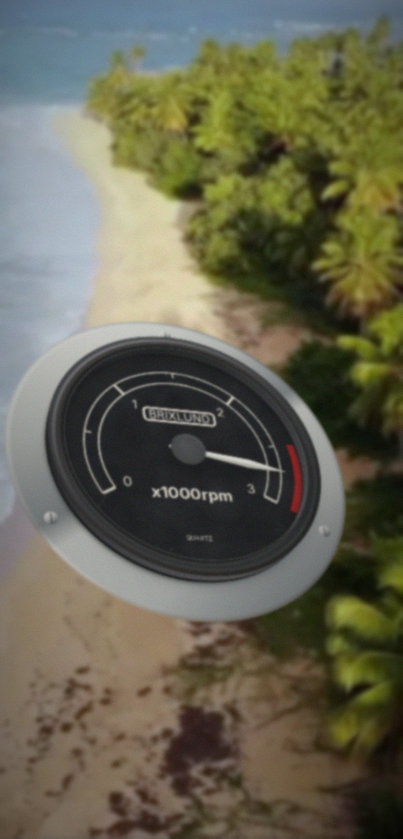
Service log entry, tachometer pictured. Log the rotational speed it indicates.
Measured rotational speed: 2750 rpm
